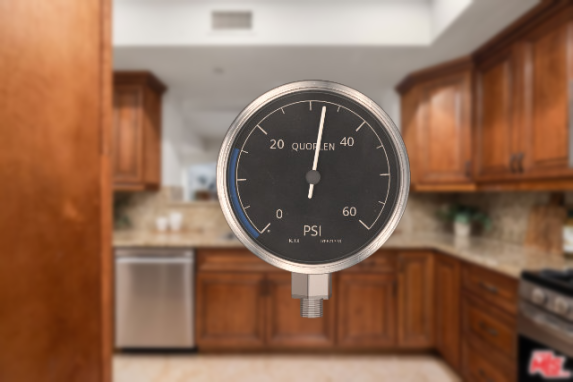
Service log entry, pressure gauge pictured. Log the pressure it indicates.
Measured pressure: 32.5 psi
